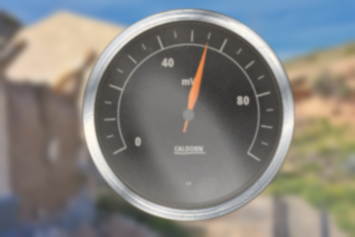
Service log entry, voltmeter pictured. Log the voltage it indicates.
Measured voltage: 55 mV
